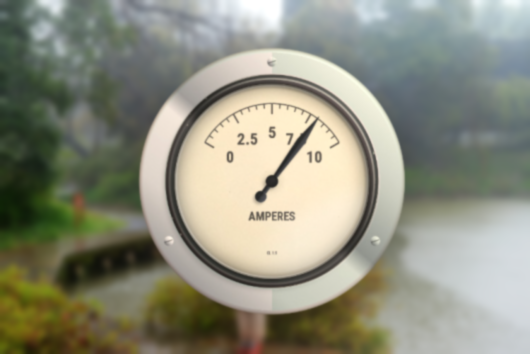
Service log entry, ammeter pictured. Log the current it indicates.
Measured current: 8 A
